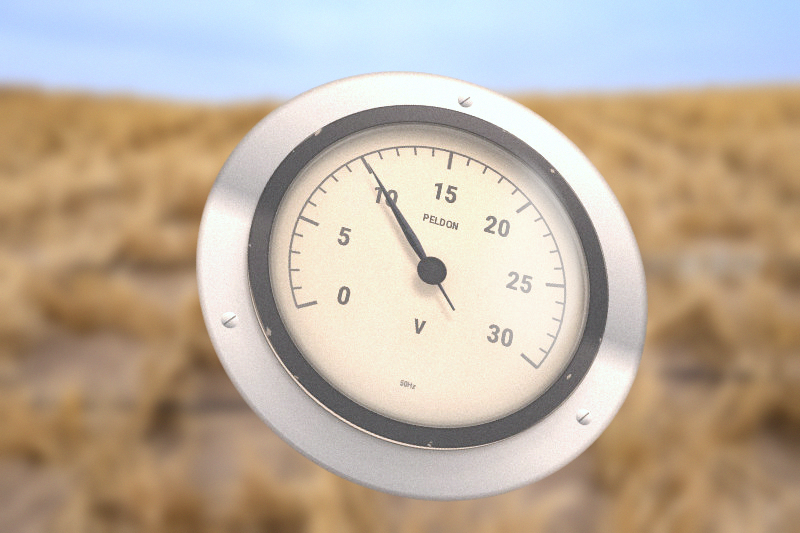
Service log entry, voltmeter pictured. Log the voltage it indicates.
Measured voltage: 10 V
